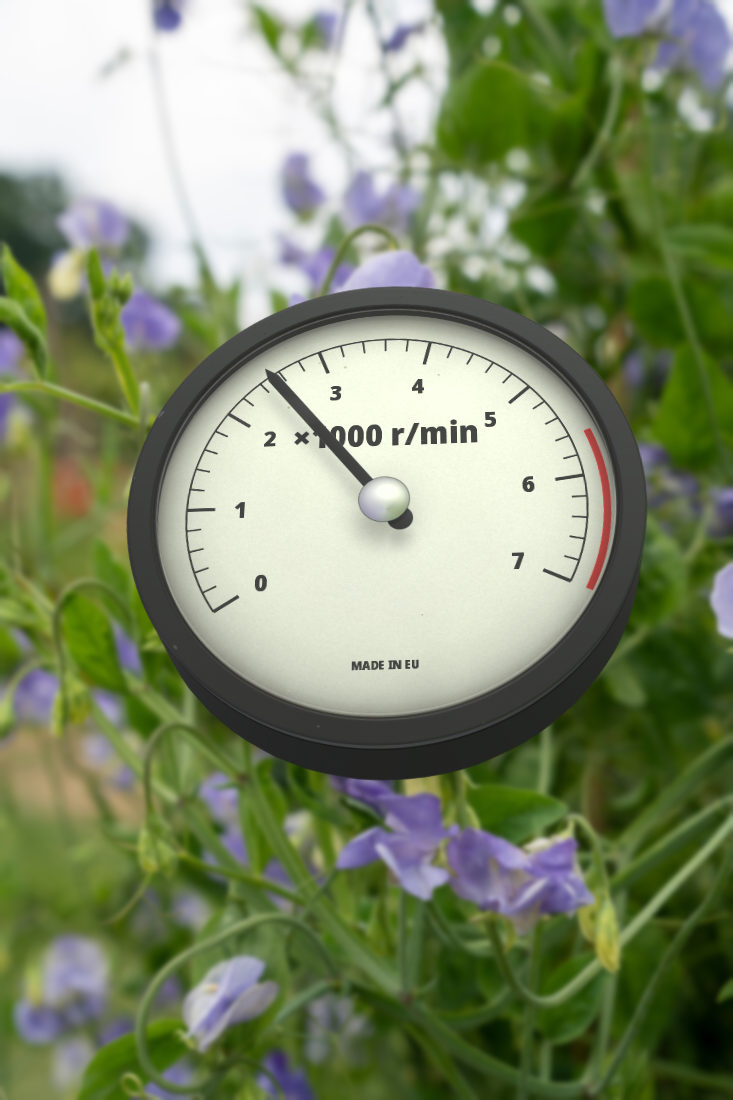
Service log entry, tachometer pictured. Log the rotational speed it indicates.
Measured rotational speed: 2500 rpm
